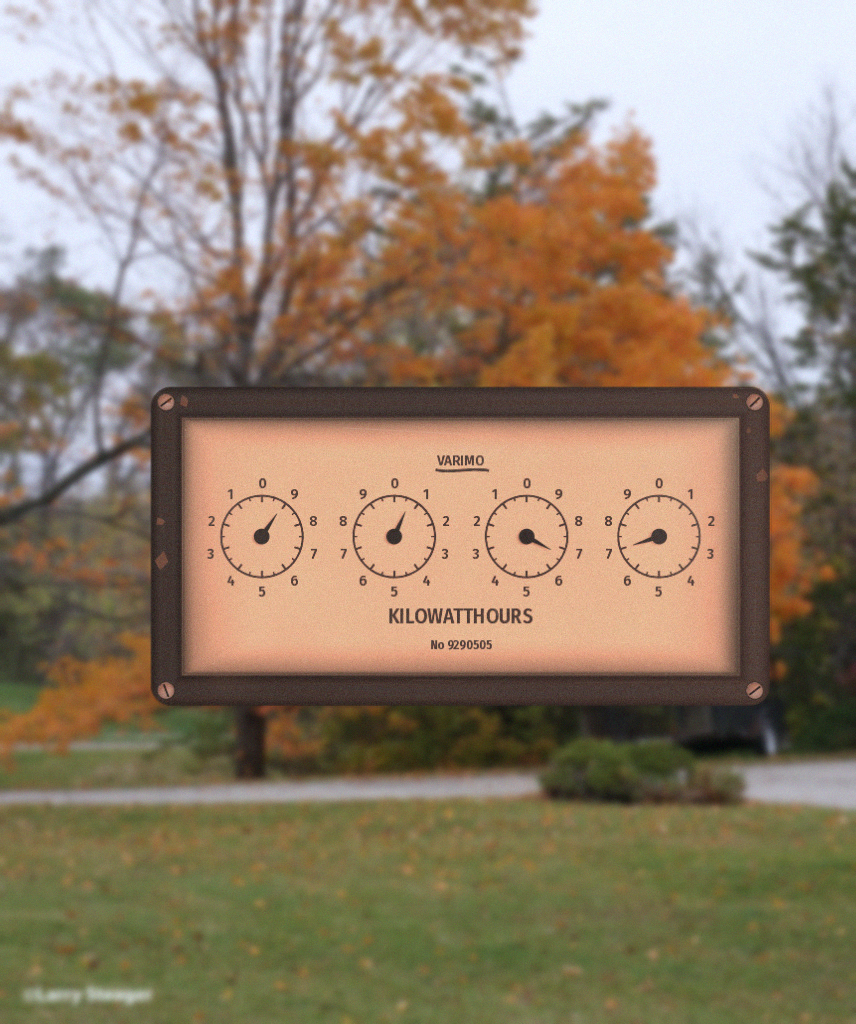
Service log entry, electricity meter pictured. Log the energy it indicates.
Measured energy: 9067 kWh
